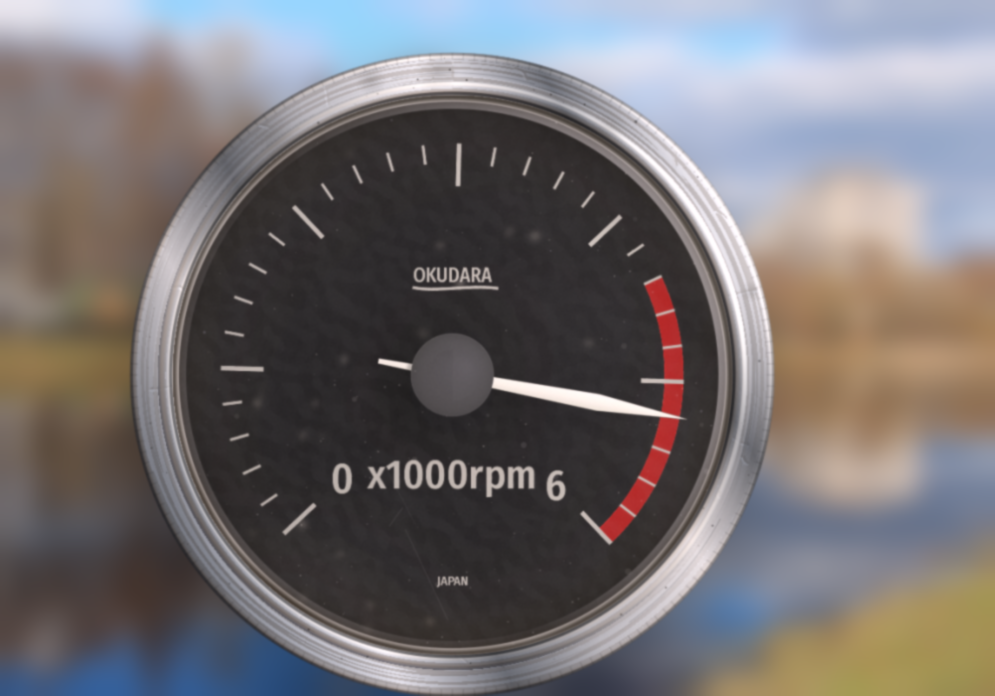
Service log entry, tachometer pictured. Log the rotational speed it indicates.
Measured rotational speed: 5200 rpm
